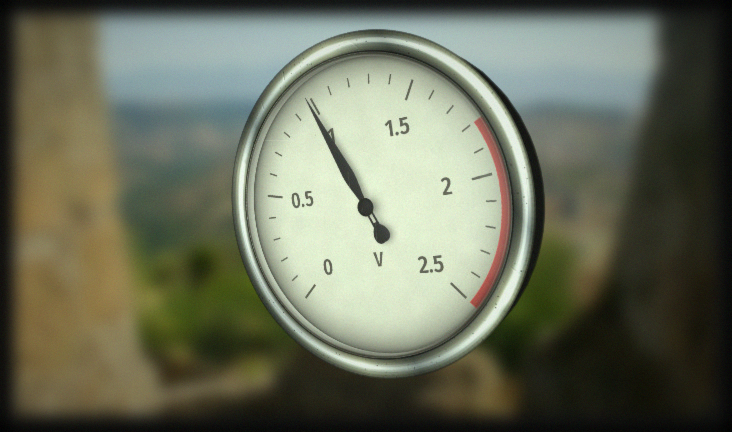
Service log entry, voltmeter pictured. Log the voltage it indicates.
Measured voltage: 1 V
